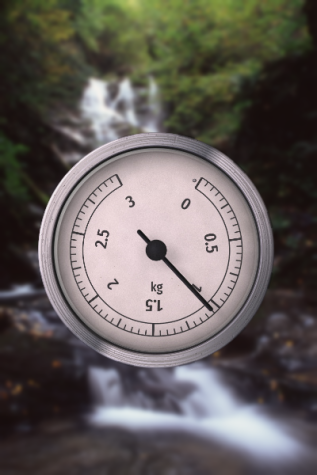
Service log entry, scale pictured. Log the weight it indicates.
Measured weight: 1.05 kg
